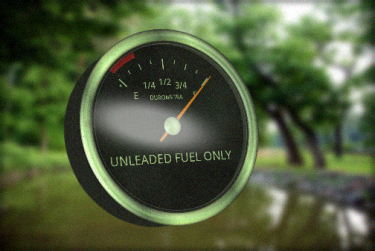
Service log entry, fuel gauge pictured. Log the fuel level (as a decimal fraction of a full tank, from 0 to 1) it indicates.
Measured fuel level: 1
